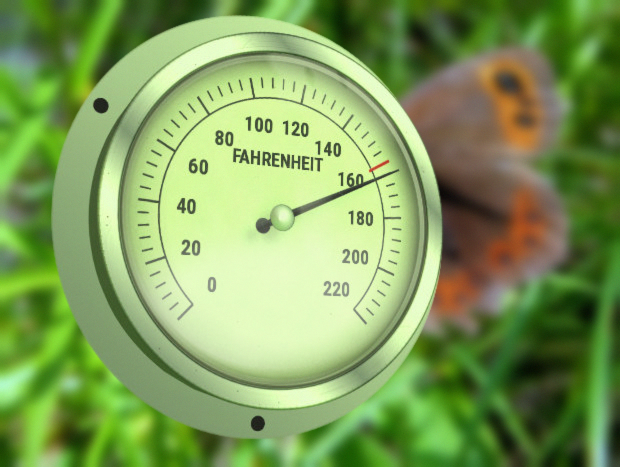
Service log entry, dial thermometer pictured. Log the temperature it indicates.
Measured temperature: 164 °F
